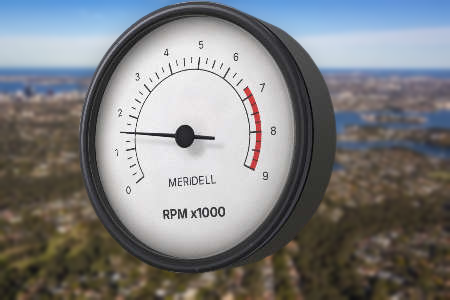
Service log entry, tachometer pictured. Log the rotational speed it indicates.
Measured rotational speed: 1500 rpm
